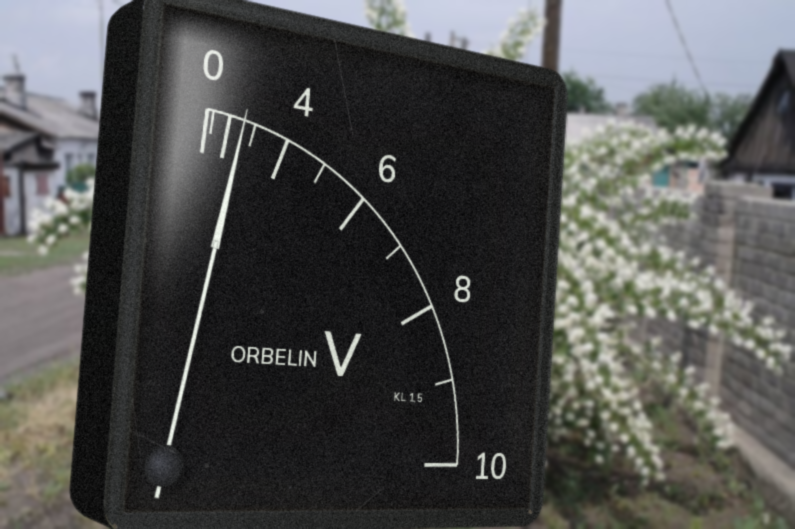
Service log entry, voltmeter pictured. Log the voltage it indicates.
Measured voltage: 2.5 V
